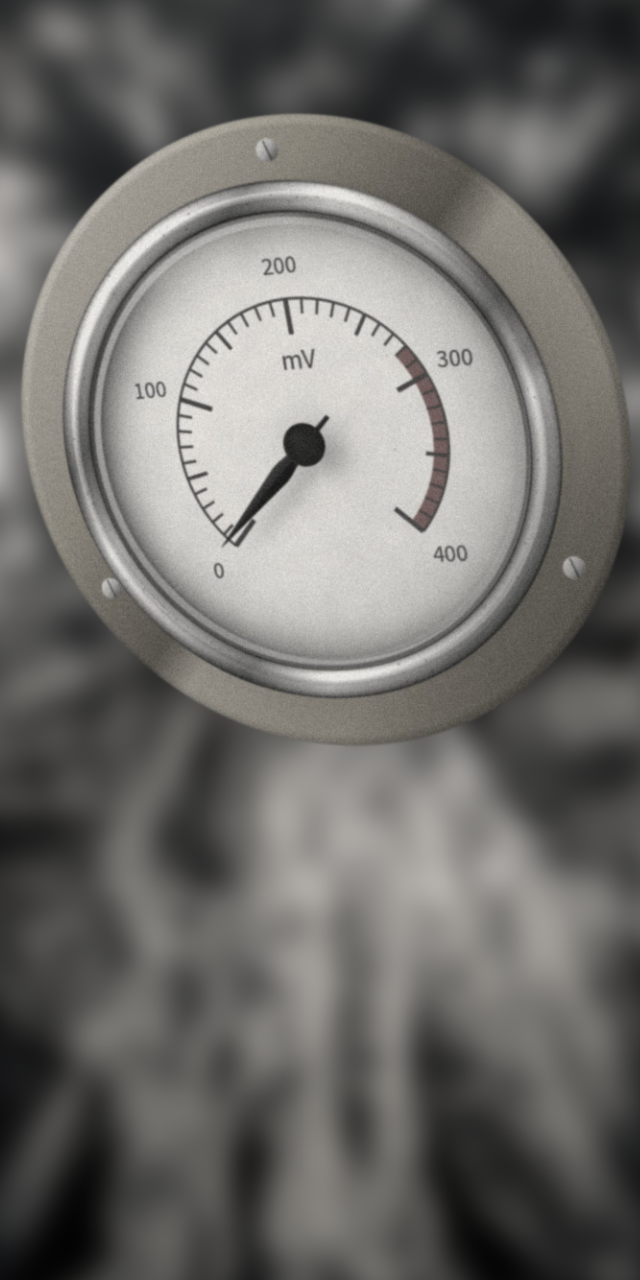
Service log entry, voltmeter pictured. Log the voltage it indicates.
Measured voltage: 5 mV
